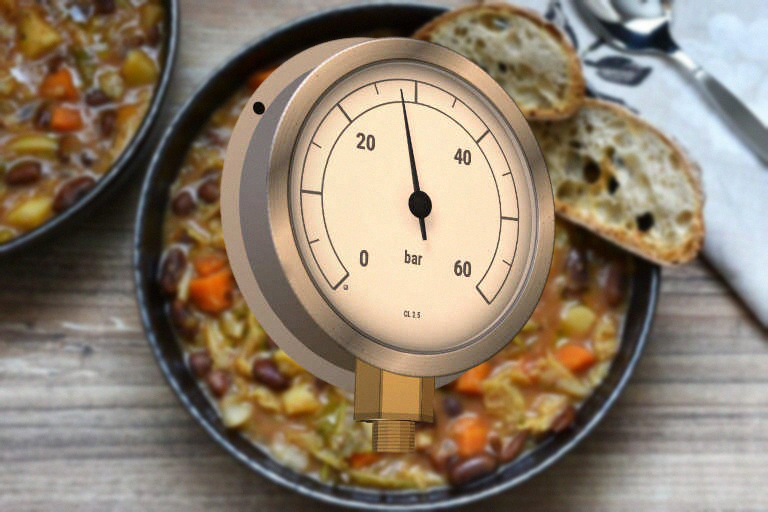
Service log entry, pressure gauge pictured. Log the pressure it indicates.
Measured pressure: 27.5 bar
